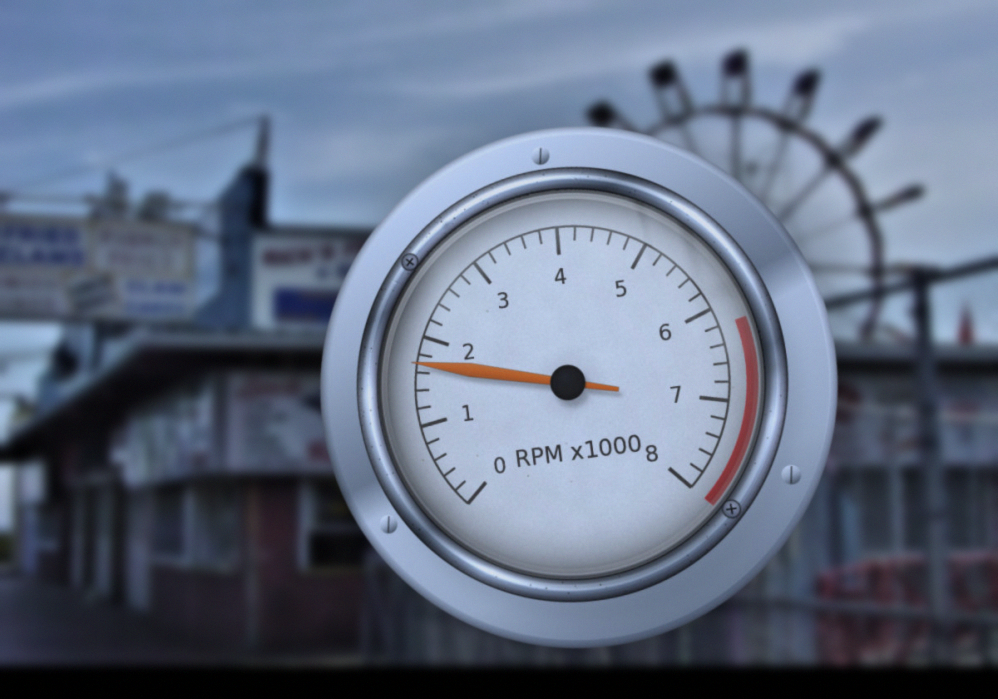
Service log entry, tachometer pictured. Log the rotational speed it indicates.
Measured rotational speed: 1700 rpm
